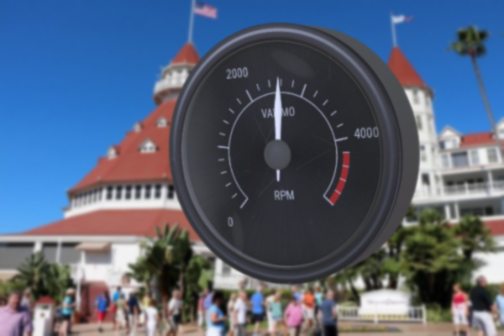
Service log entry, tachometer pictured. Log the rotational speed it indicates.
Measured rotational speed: 2600 rpm
